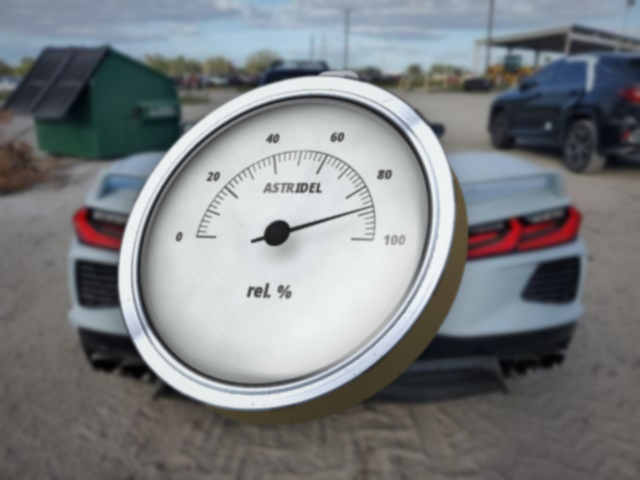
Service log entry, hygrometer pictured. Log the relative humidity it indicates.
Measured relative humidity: 90 %
